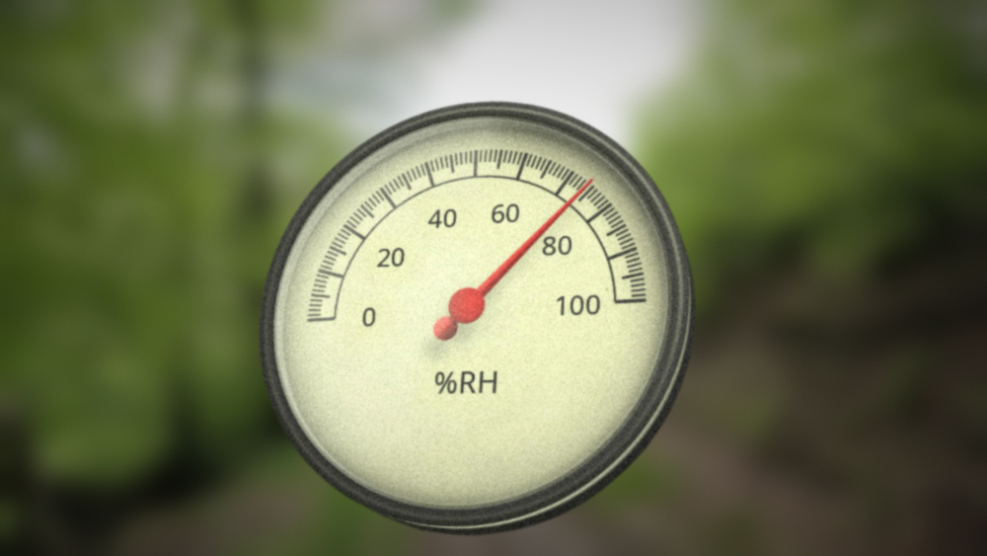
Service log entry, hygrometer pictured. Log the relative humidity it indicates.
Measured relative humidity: 75 %
